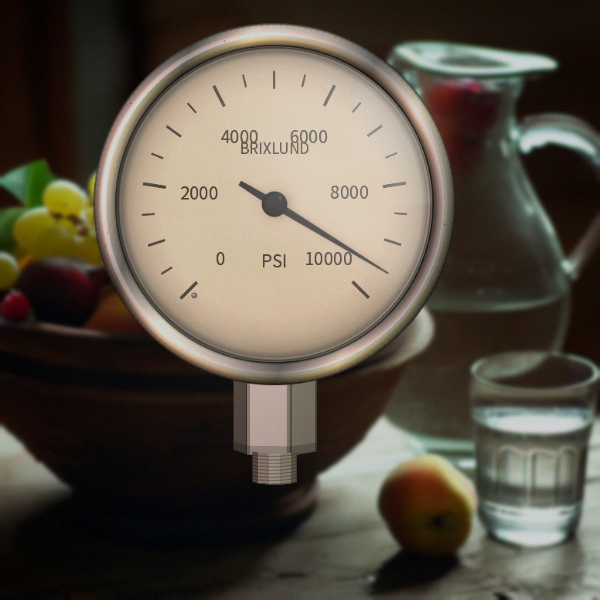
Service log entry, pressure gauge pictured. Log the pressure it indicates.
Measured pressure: 9500 psi
